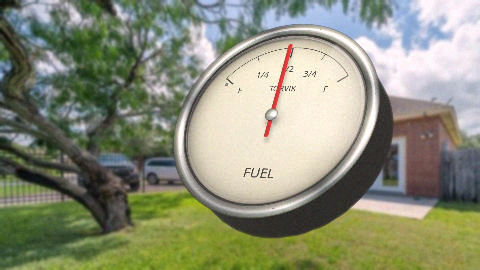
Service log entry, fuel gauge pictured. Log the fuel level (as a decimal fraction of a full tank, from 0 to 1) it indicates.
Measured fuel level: 0.5
